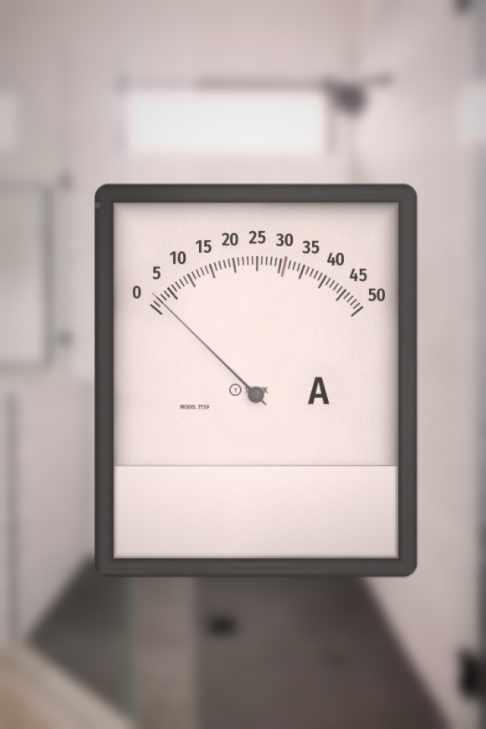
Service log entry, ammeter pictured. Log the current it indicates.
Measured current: 2 A
